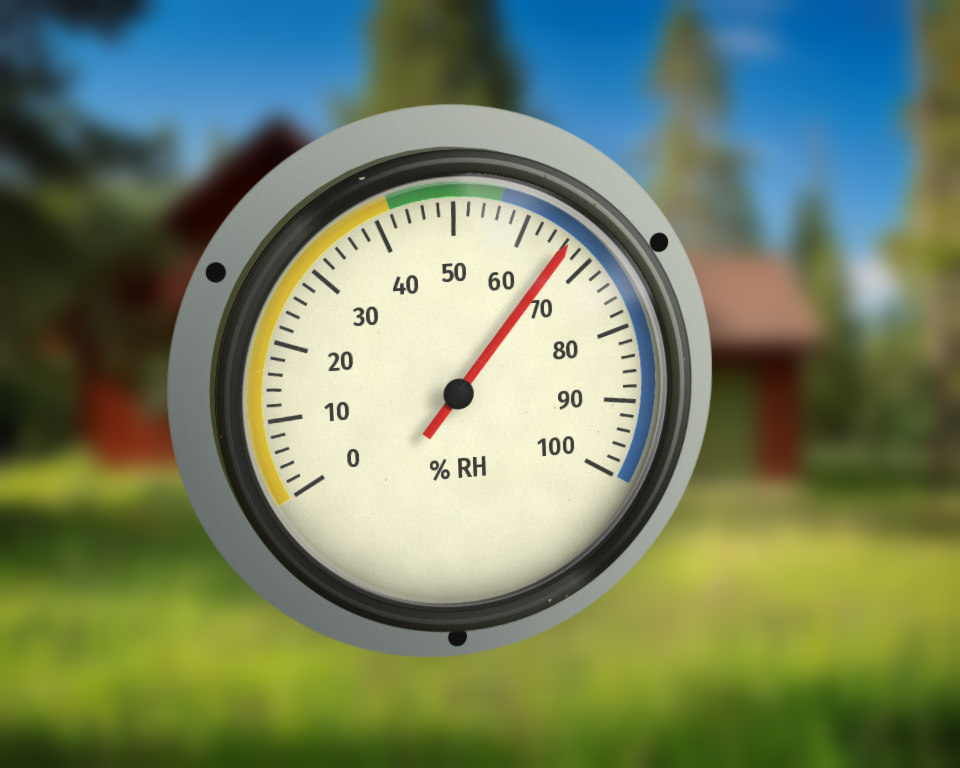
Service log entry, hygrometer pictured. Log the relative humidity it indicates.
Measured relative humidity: 66 %
